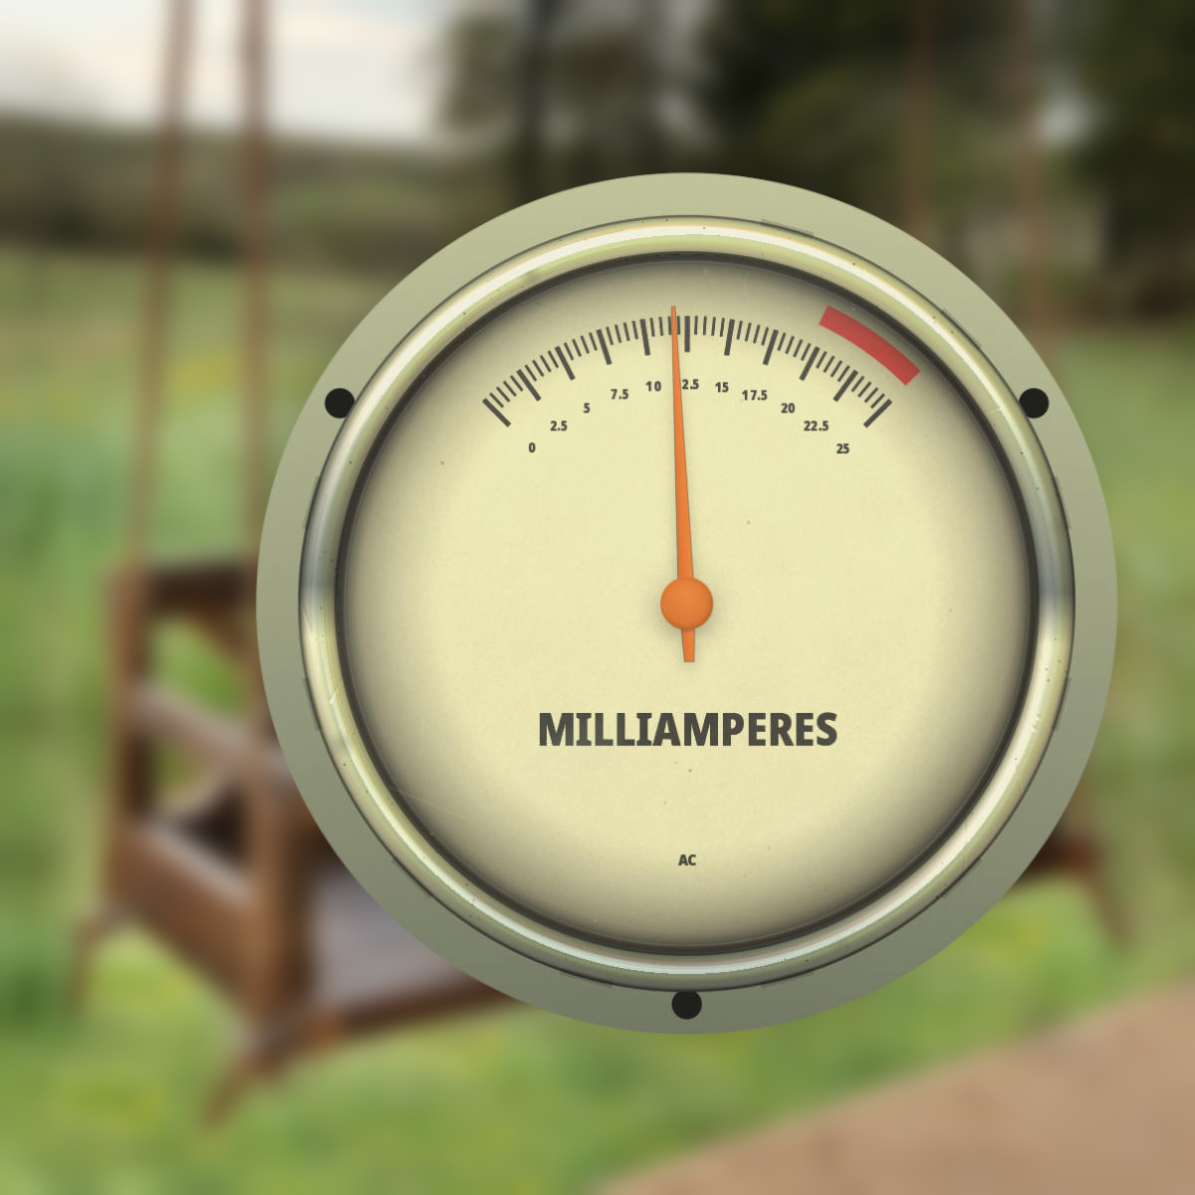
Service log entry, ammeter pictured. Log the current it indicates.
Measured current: 11.75 mA
